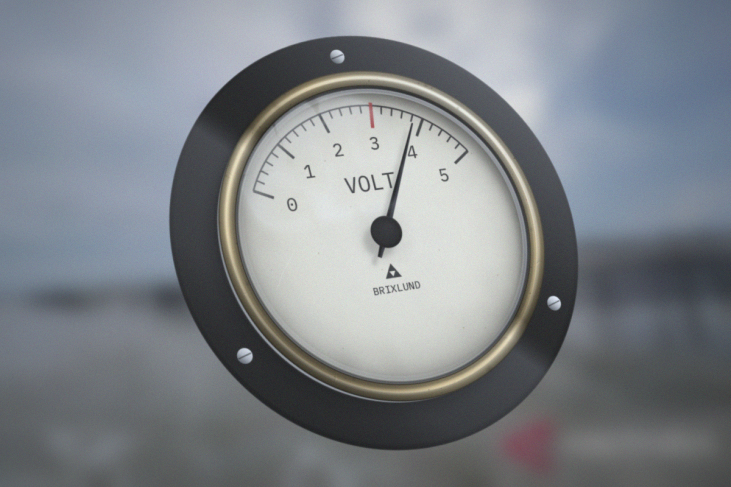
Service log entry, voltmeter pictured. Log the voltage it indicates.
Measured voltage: 3.8 V
